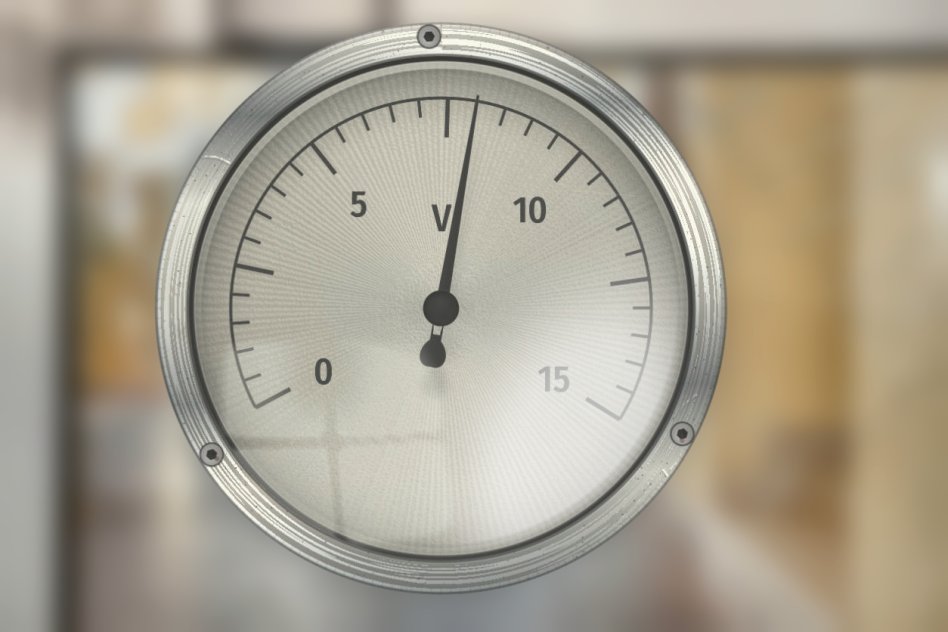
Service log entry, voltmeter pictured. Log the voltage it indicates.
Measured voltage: 8 V
